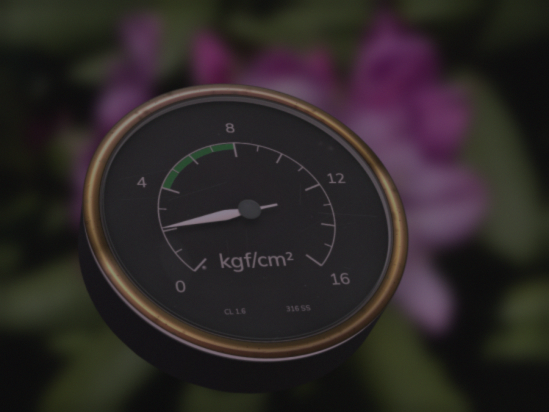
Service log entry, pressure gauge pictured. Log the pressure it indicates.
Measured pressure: 2 kg/cm²
